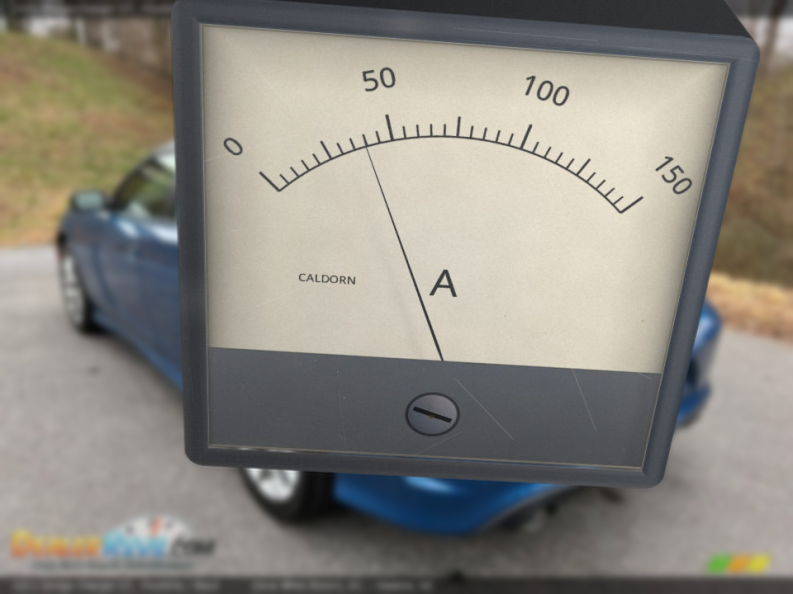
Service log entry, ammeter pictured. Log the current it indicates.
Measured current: 40 A
